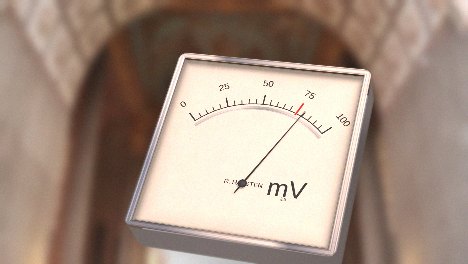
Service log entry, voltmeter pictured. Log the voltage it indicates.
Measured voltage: 80 mV
